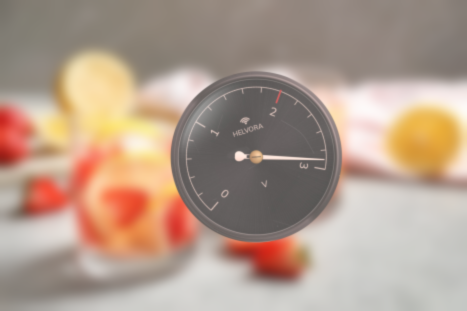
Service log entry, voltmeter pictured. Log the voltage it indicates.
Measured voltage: 2.9 V
